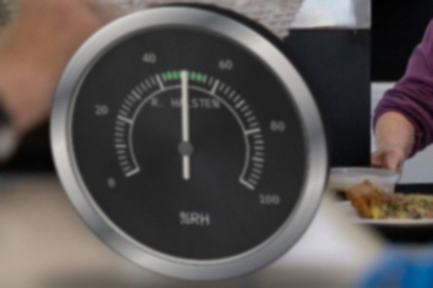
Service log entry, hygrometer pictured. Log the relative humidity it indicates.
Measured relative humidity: 50 %
